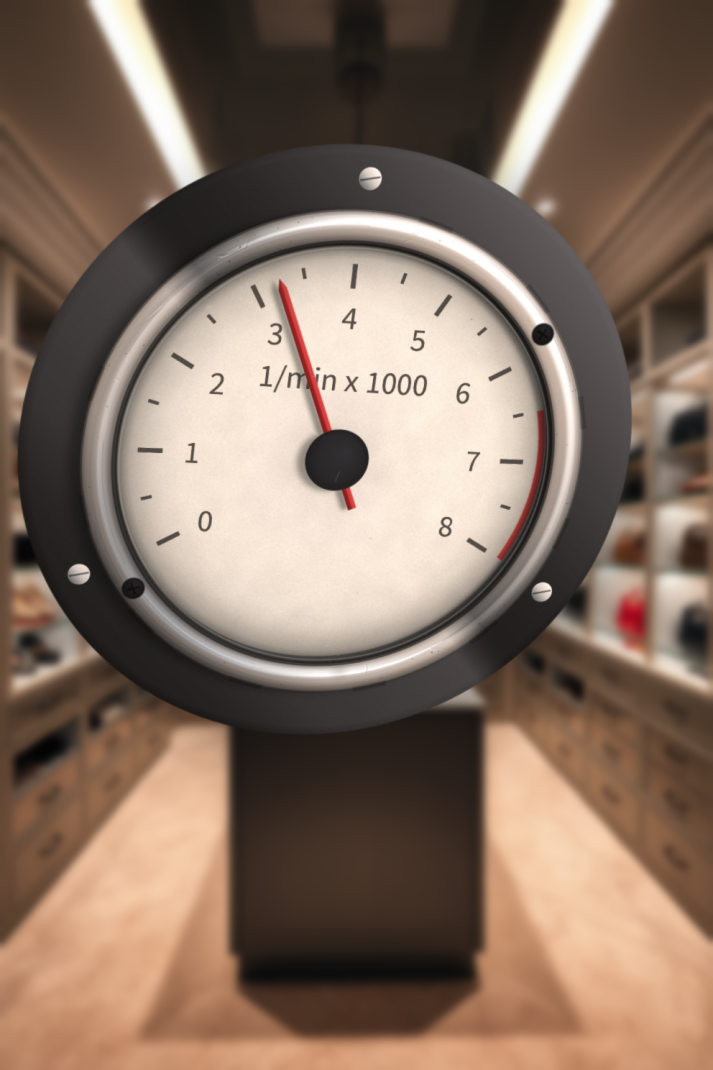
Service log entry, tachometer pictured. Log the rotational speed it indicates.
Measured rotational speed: 3250 rpm
